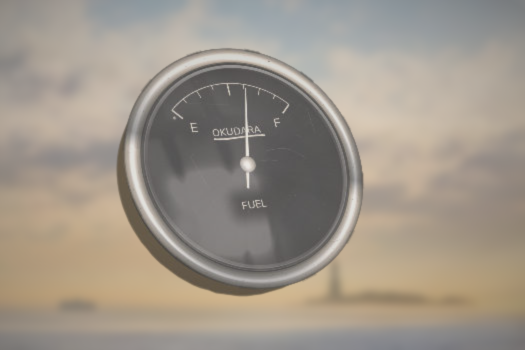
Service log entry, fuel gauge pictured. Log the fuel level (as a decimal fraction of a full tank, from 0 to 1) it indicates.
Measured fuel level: 0.625
